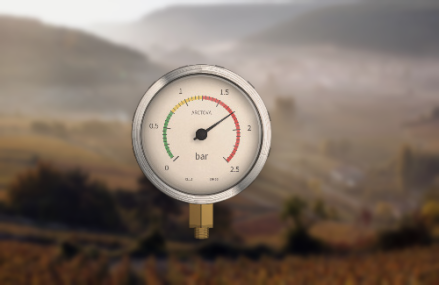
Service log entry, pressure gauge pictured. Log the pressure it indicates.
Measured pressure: 1.75 bar
